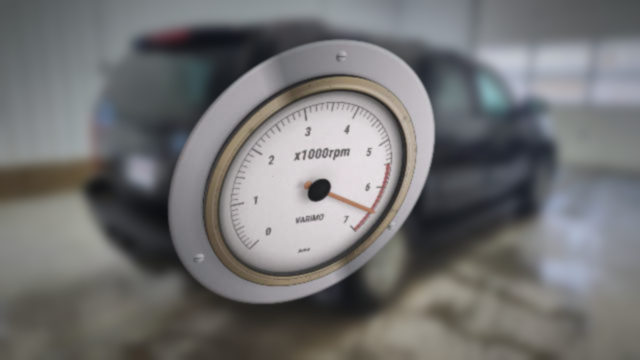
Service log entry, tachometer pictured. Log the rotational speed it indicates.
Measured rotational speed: 6500 rpm
